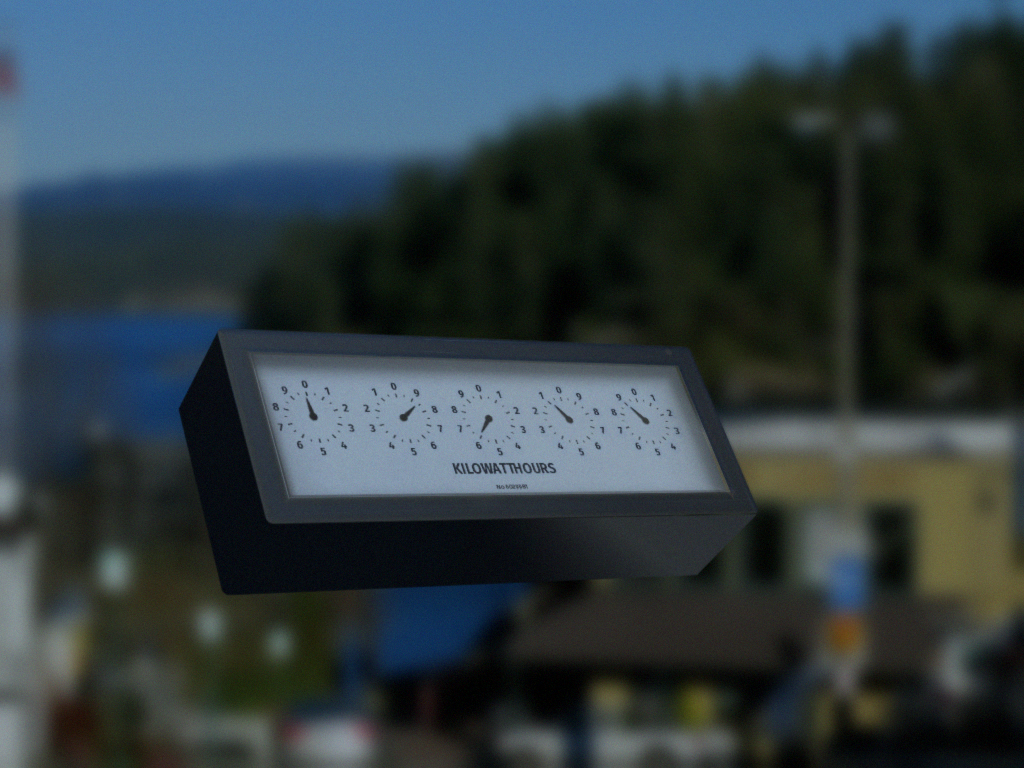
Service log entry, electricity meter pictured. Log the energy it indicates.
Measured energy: 98609 kWh
